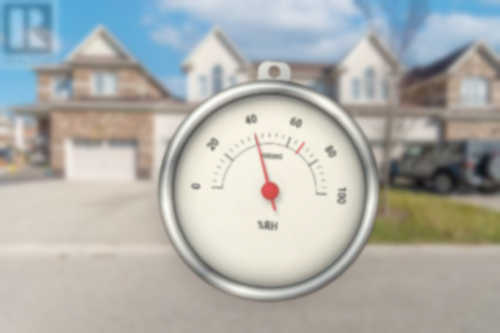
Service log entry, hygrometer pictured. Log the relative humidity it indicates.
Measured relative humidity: 40 %
